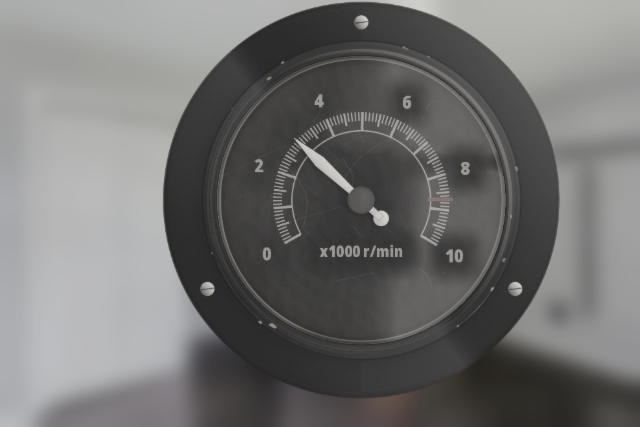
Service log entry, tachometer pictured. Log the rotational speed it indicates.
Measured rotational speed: 3000 rpm
